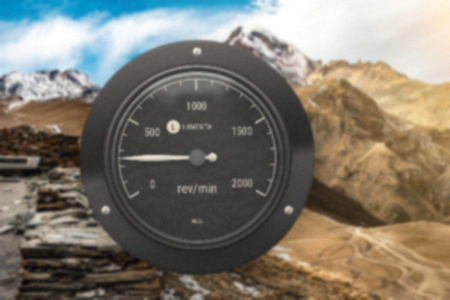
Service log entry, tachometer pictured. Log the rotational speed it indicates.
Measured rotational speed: 250 rpm
